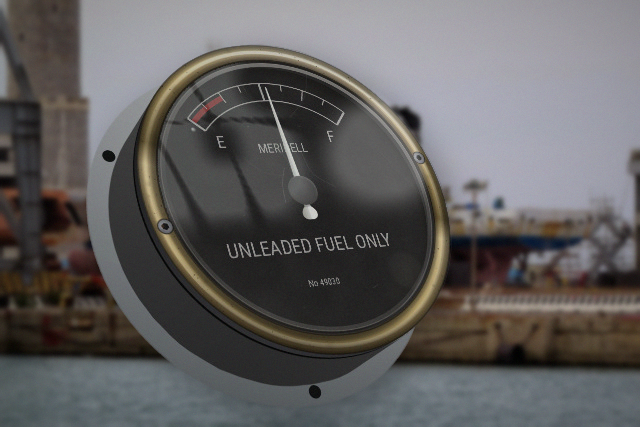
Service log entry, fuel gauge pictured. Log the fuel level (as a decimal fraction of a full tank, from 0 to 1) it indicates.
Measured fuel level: 0.5
